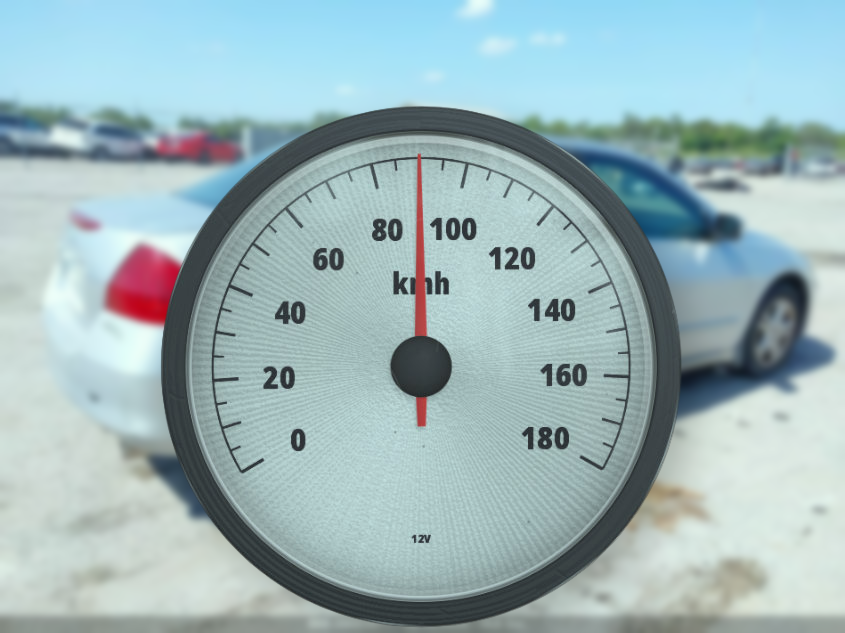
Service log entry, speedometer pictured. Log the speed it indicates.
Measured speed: 90 km/h
